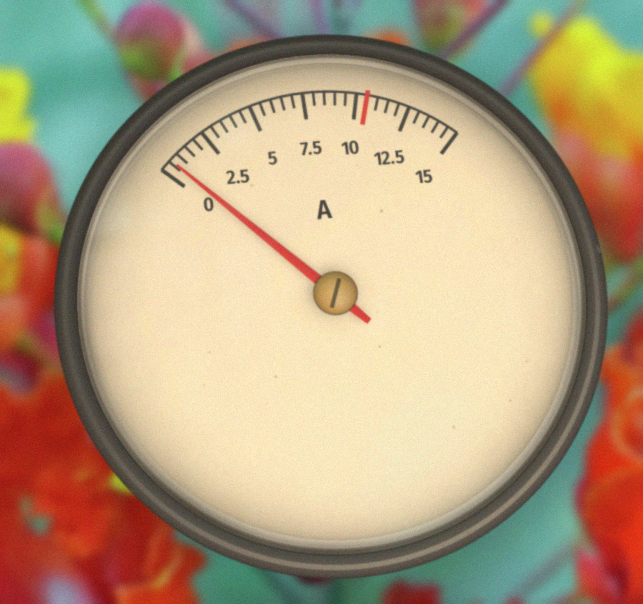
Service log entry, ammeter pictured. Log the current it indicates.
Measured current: 0.5 A
